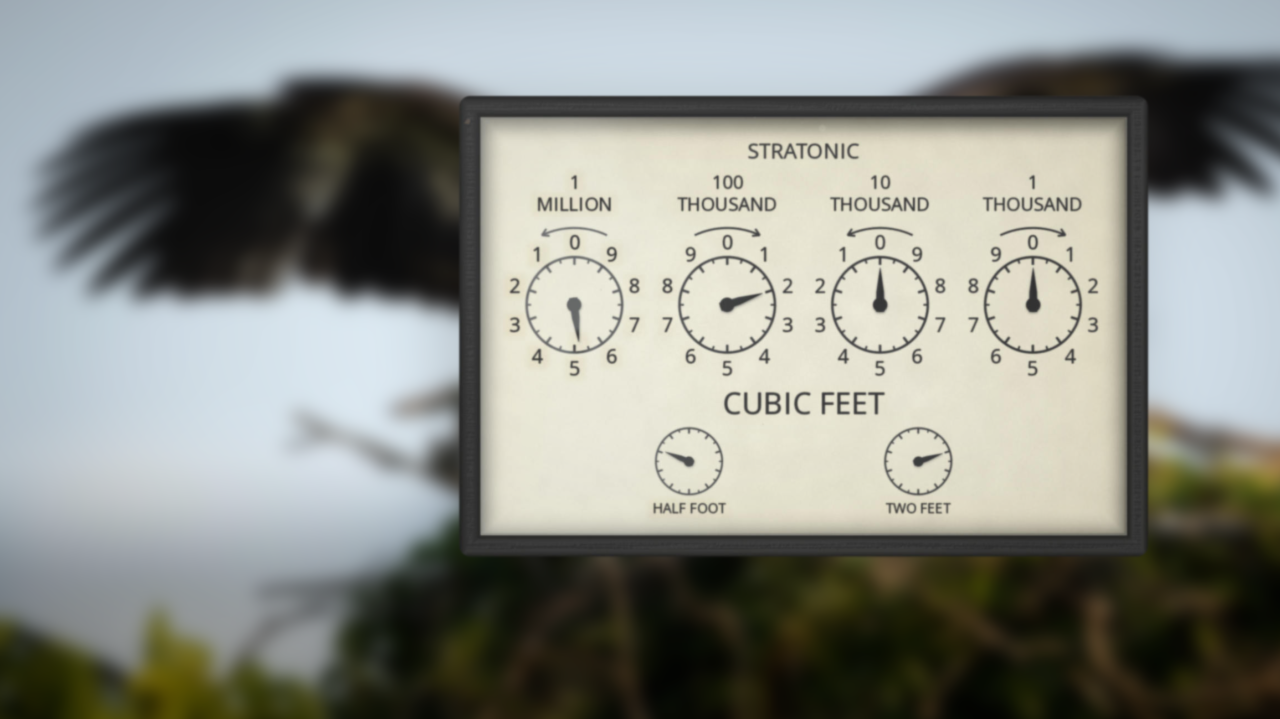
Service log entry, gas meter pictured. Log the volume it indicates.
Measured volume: 520000 ft³
